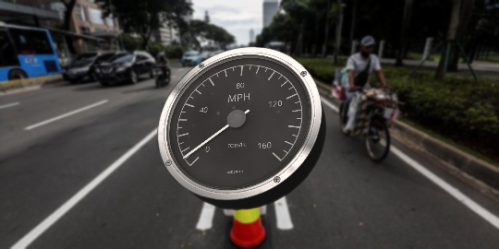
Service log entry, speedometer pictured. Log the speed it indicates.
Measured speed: 5 mph
